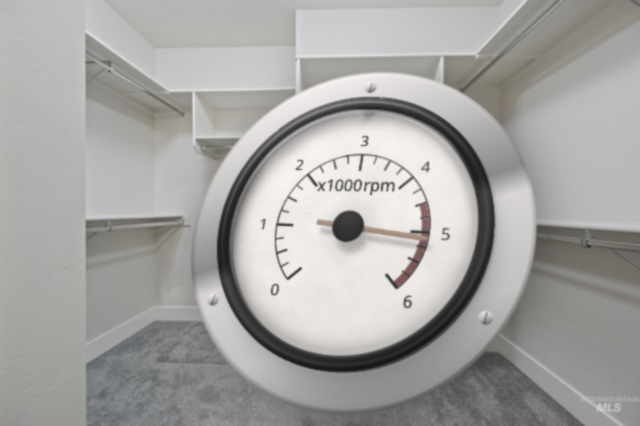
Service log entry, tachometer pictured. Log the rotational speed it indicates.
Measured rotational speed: 5125 rpm
